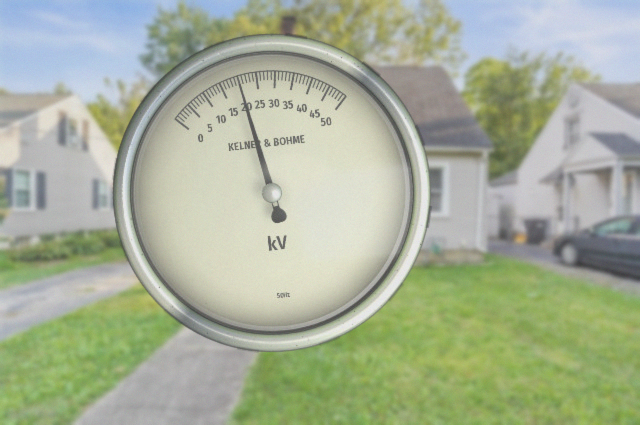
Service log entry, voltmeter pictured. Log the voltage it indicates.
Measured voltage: 20 kV
